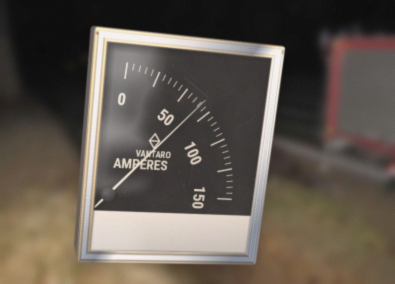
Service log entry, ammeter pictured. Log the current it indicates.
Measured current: 65 A
